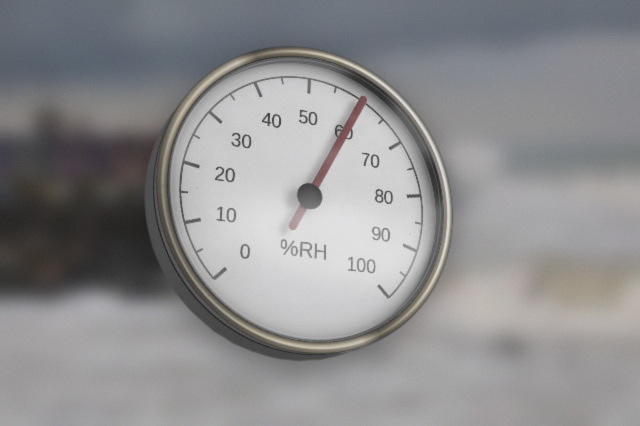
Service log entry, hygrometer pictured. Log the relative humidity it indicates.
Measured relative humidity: 60 %
